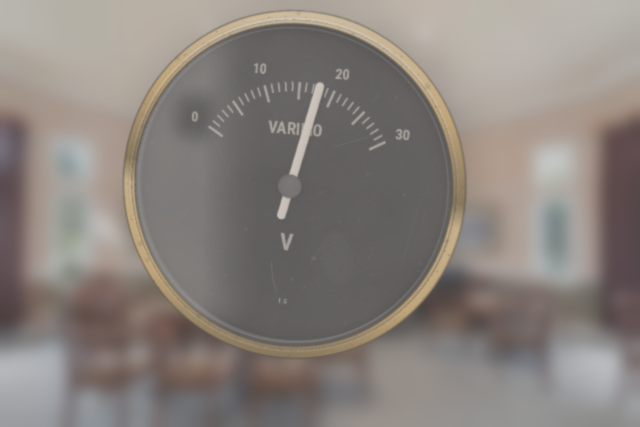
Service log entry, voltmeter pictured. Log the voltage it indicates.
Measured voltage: 18 V
